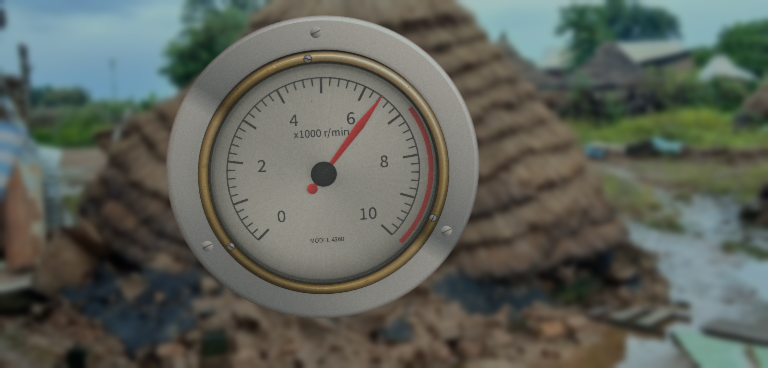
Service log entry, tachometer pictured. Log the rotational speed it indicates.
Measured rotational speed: 6400 rpm
